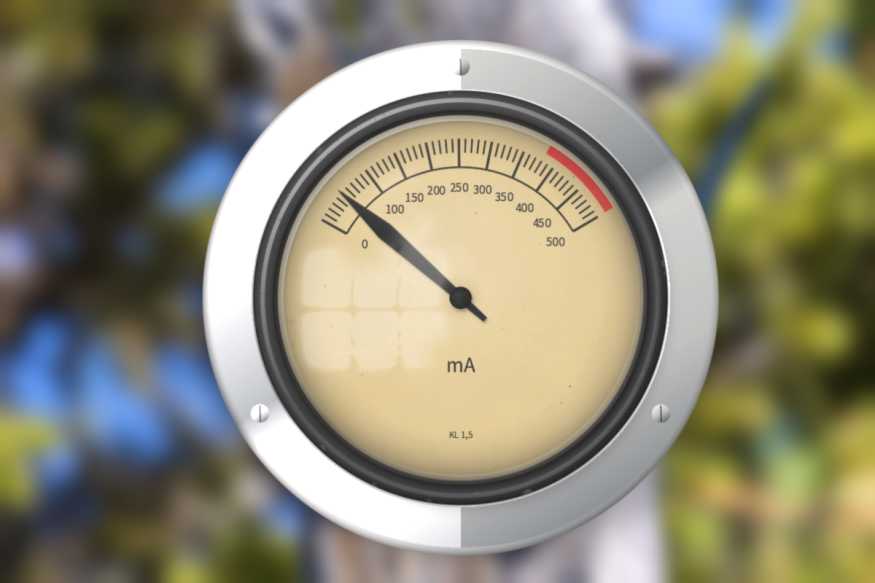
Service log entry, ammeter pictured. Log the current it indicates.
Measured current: 50 mA
